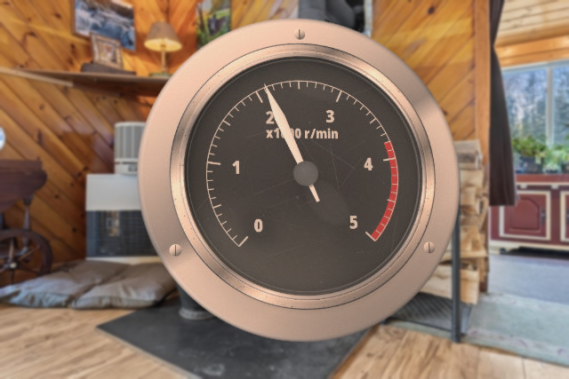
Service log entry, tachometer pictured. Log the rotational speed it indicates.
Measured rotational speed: 2100 rpm
